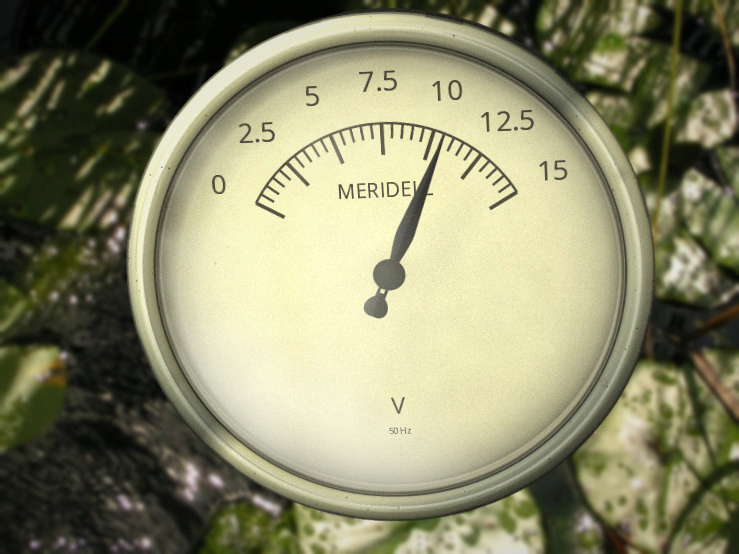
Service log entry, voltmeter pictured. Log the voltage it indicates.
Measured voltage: 10.5 V
